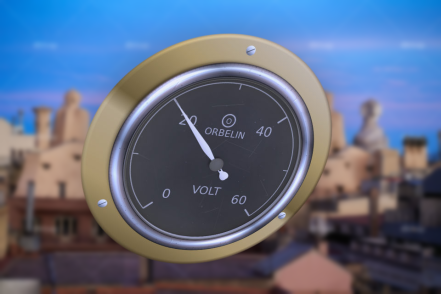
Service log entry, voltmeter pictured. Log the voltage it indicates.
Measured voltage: 20 V
